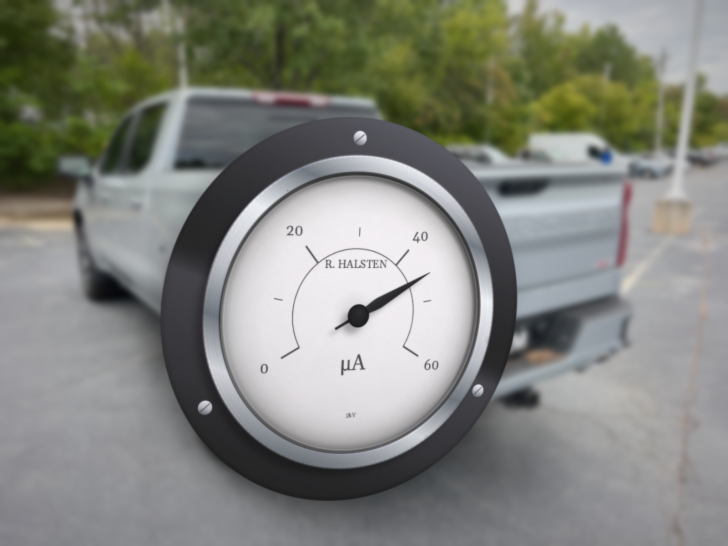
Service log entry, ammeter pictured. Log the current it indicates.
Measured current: 45 µA
